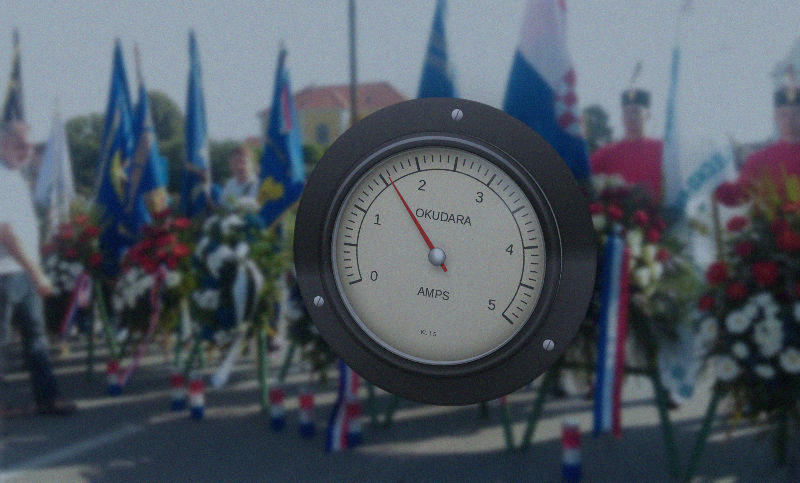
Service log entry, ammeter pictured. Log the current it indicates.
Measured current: 1.6 A
